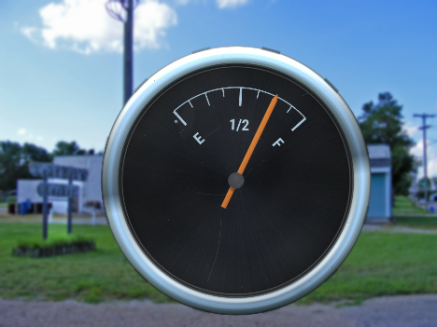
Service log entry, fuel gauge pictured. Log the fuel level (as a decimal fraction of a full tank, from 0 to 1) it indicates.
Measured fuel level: 0.75
